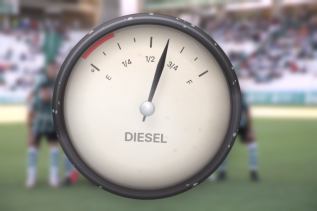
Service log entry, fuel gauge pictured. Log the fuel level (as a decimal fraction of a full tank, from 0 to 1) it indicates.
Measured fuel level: 0.625
